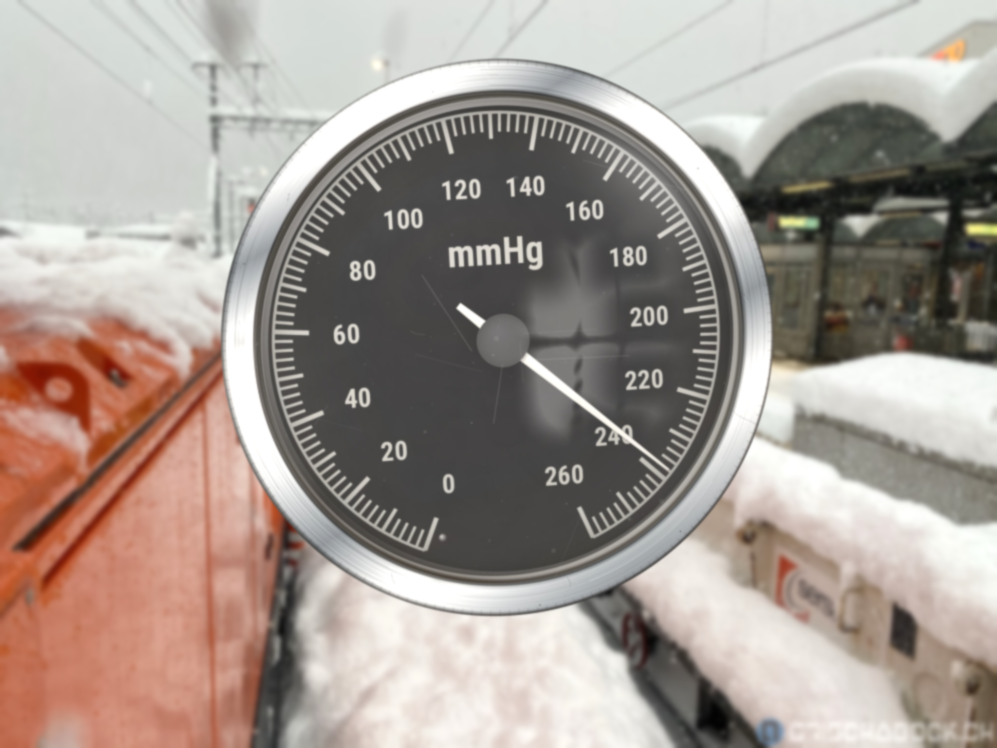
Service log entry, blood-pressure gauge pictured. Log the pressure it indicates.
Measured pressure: 238 mmHg
